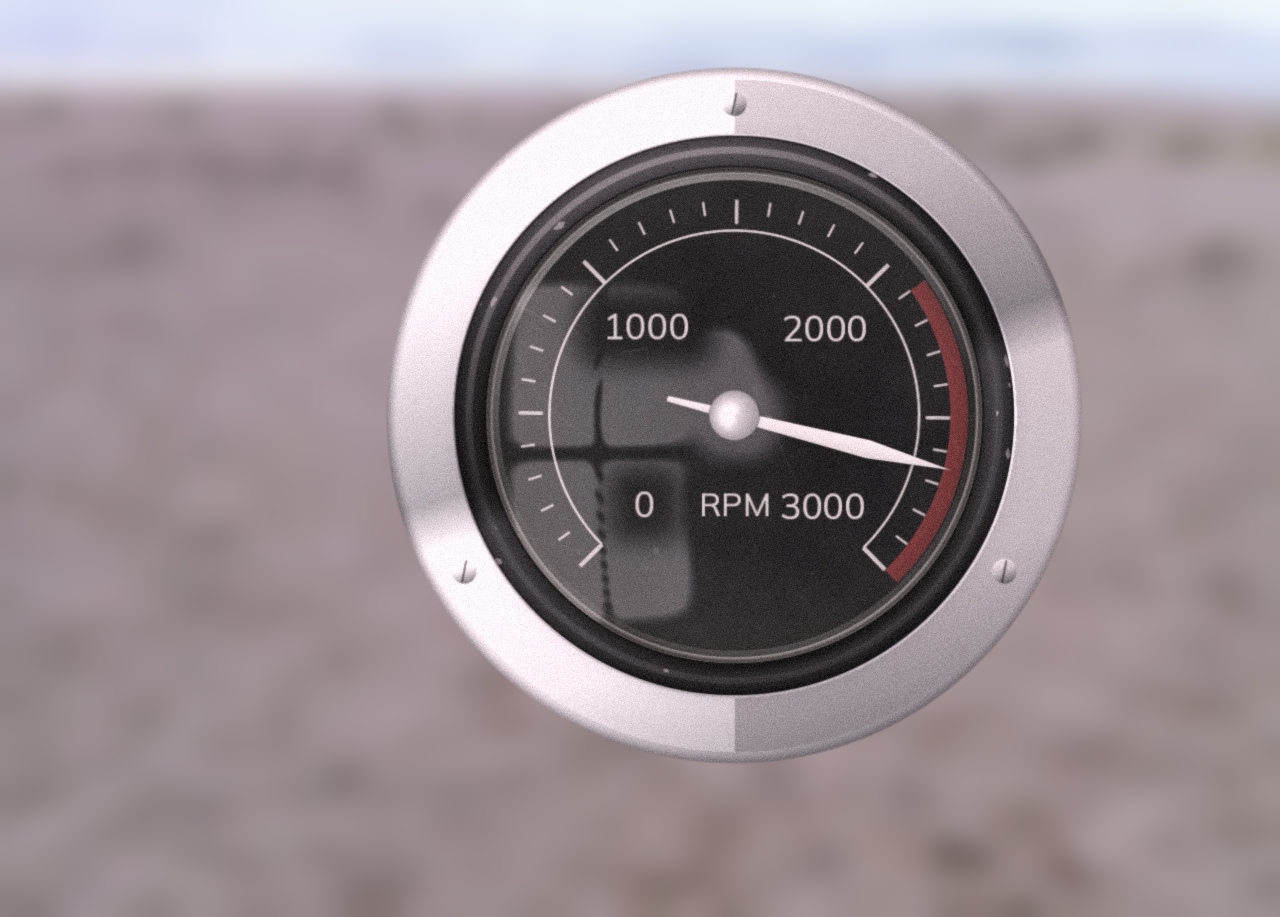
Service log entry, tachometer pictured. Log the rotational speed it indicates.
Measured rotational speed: 2650 rpm
